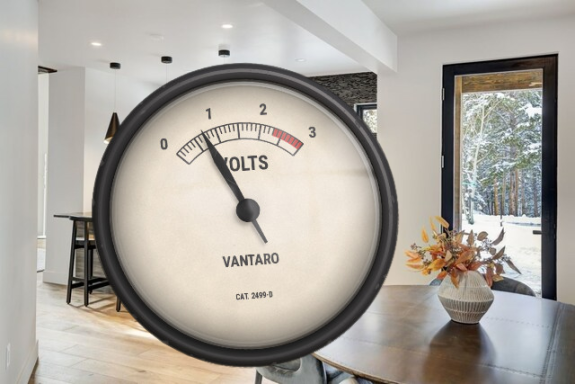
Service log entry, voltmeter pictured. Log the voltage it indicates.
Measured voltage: 0.7 V
